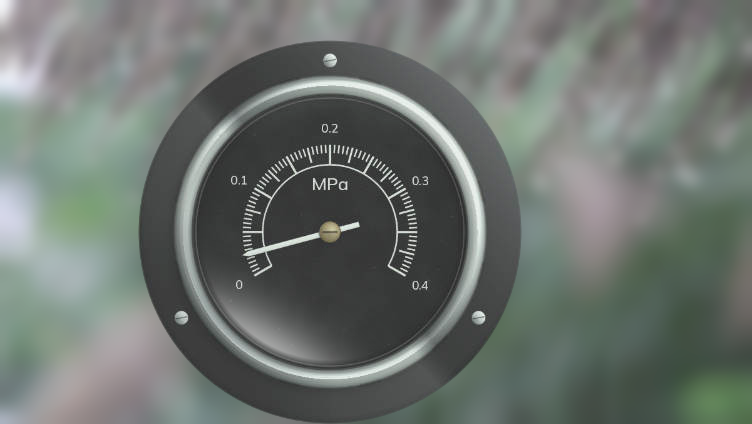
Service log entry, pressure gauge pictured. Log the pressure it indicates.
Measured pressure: 0.025 MPa
